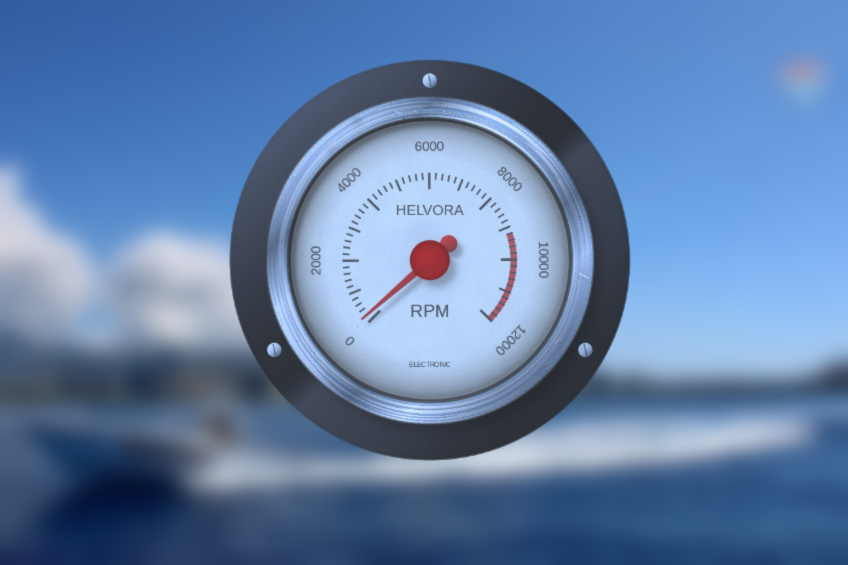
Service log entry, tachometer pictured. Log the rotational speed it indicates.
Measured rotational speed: 200 rpm
